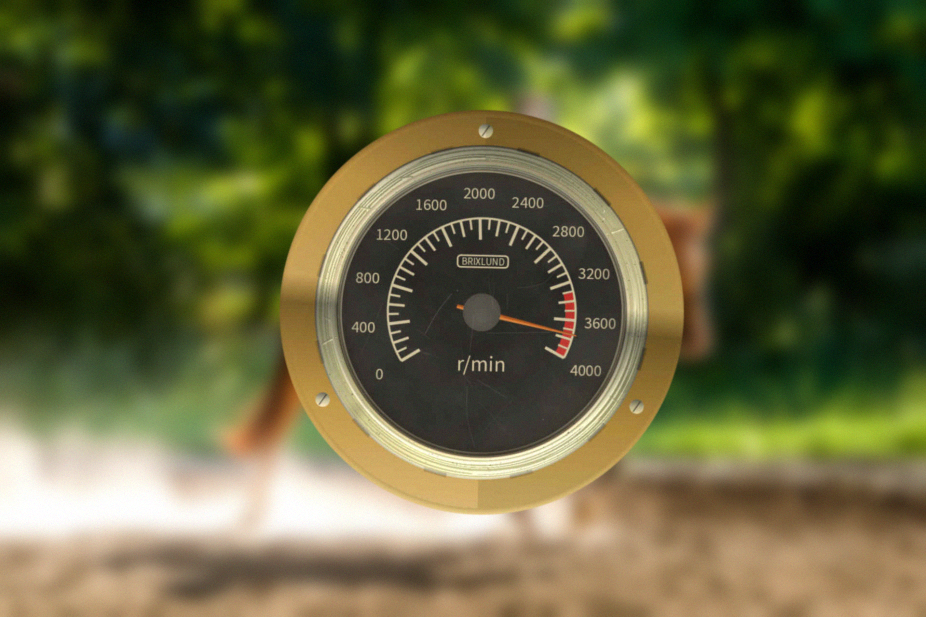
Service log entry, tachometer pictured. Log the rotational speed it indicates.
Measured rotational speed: 3750 rpm
